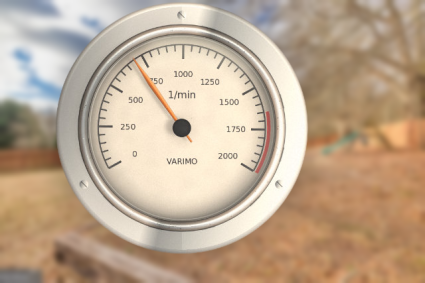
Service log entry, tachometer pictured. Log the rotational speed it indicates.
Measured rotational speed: 700 rpm
